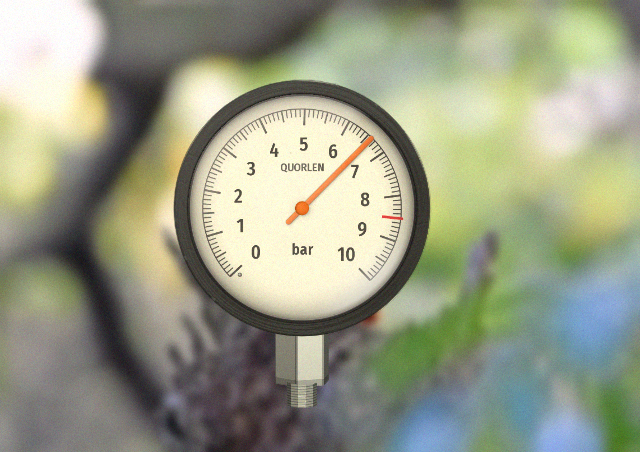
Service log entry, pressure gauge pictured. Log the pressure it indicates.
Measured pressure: 6.6 bar
